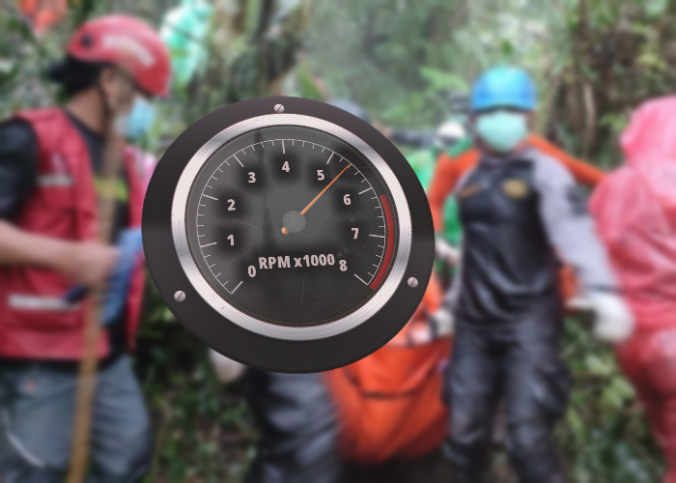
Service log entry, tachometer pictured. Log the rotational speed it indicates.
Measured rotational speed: 5400 rpm
